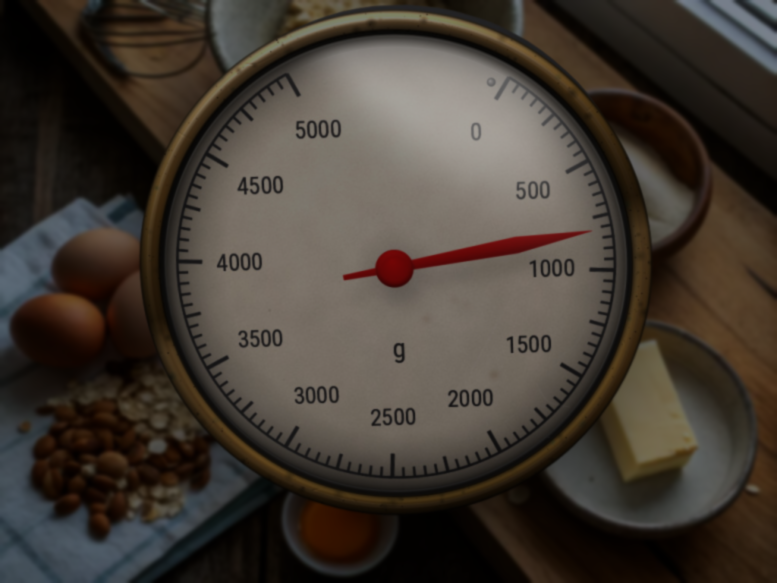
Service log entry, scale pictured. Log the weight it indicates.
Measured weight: 800 g
